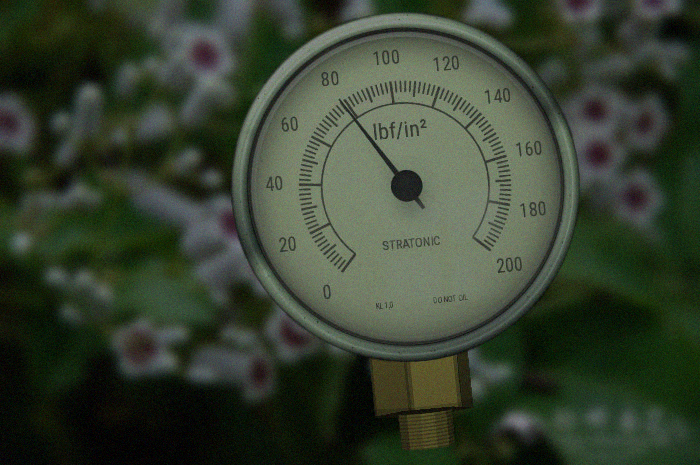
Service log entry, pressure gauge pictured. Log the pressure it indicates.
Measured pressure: 78 psi
